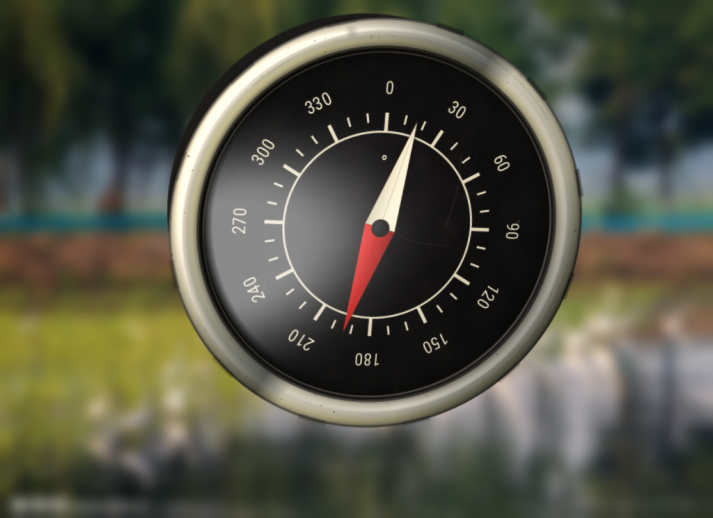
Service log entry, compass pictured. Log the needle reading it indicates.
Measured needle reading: 195 °
